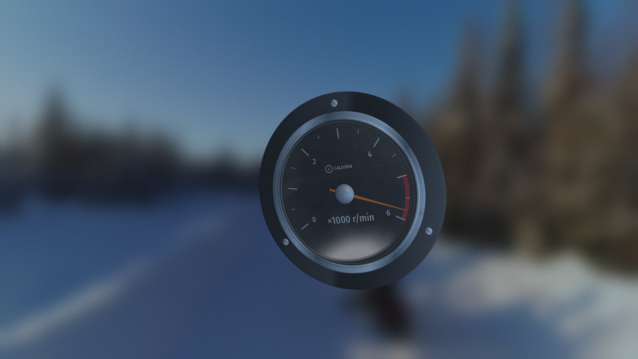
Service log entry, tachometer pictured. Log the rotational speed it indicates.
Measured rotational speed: 5750 rpm
